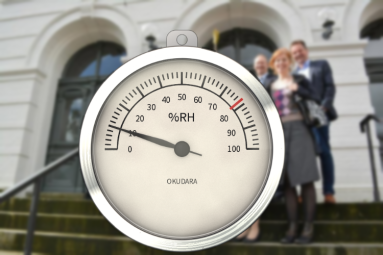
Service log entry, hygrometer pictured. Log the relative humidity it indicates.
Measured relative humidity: 10 %
